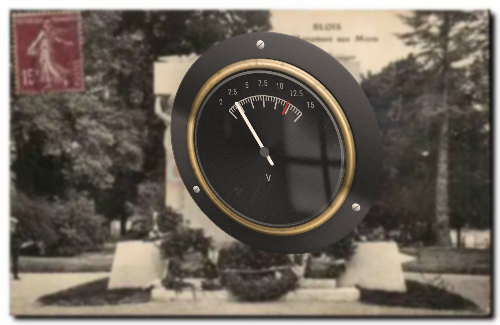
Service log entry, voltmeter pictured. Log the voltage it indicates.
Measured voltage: 2.5 V
